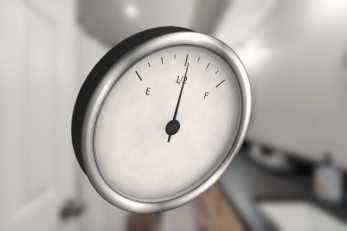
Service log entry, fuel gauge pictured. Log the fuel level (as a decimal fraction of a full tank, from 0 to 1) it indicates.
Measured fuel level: 0.5
